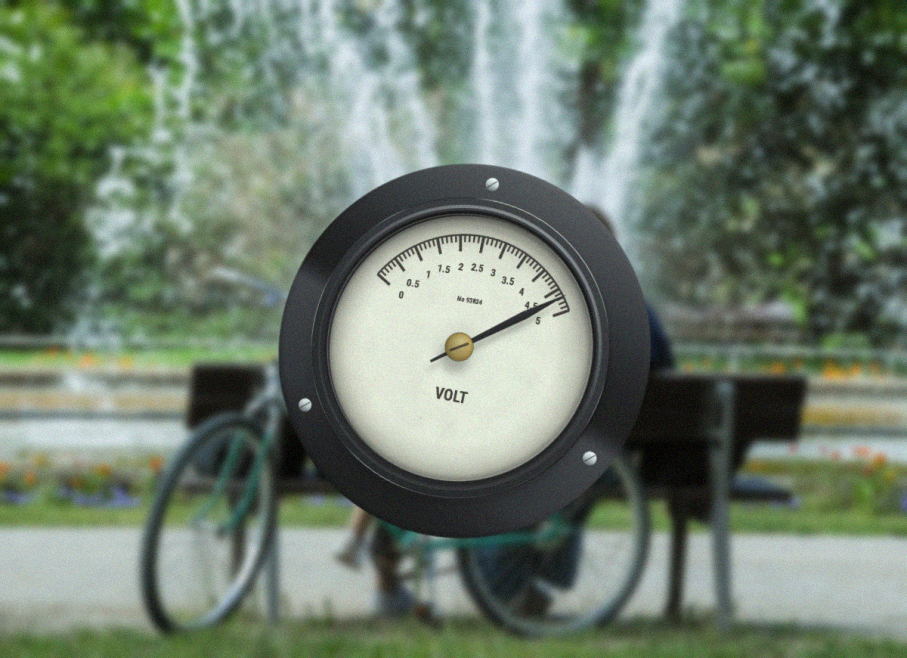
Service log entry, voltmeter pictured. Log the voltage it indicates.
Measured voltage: 4.7 V
